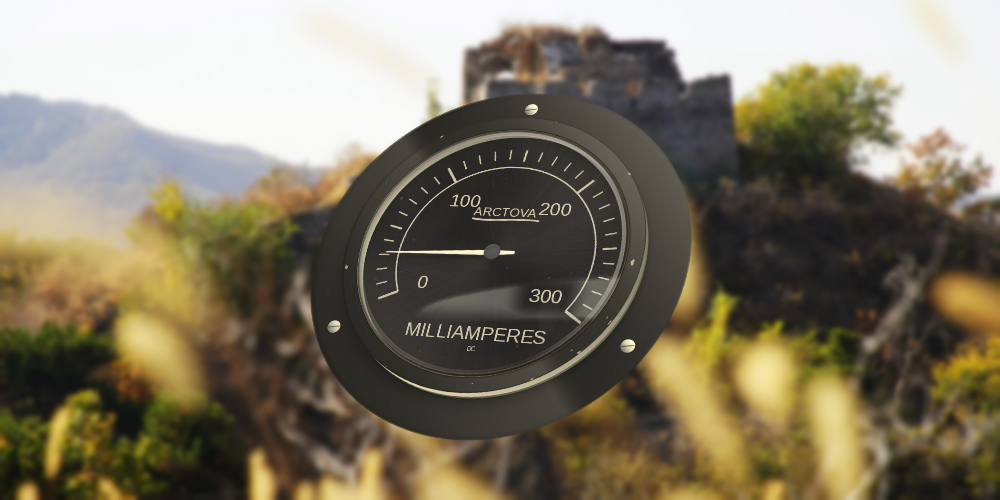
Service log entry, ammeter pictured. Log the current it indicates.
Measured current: 30 mA
